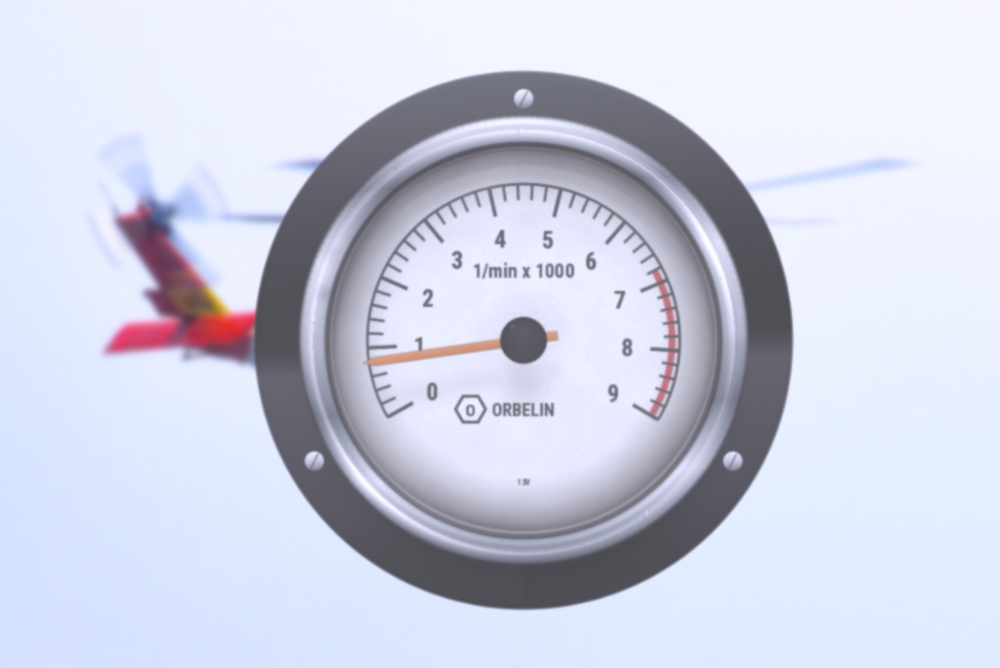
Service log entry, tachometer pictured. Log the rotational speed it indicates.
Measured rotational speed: 800 rpm
